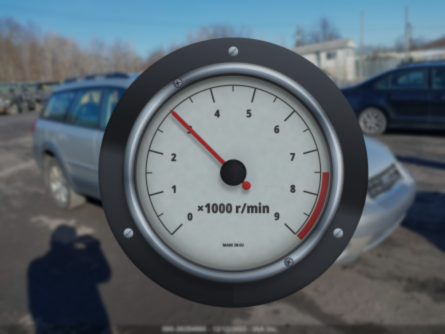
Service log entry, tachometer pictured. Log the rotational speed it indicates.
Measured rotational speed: 3000 rpm
